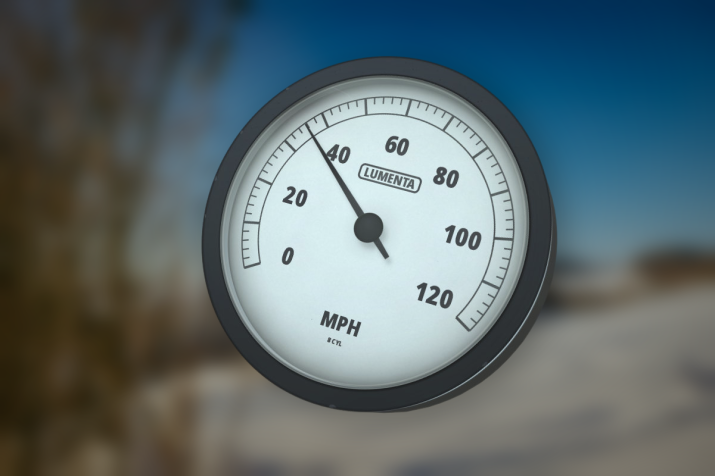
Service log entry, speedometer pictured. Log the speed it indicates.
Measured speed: 36 mph
